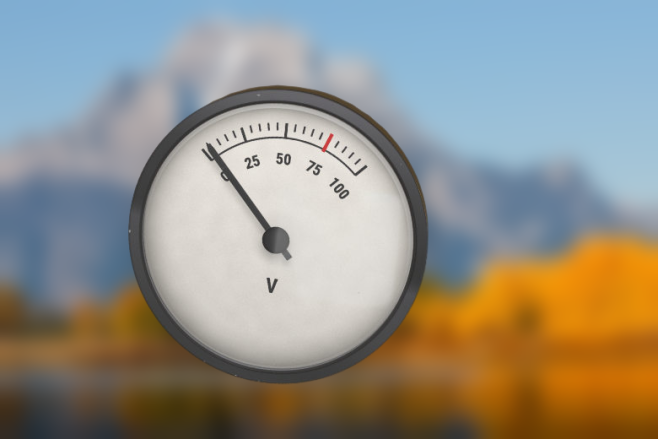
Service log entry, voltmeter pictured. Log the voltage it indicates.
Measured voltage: 5 V
